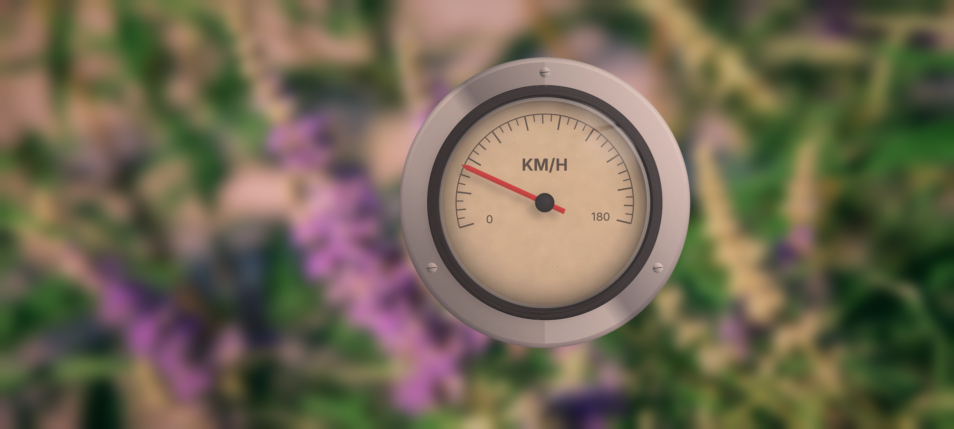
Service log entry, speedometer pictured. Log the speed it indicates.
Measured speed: 35 km/h
